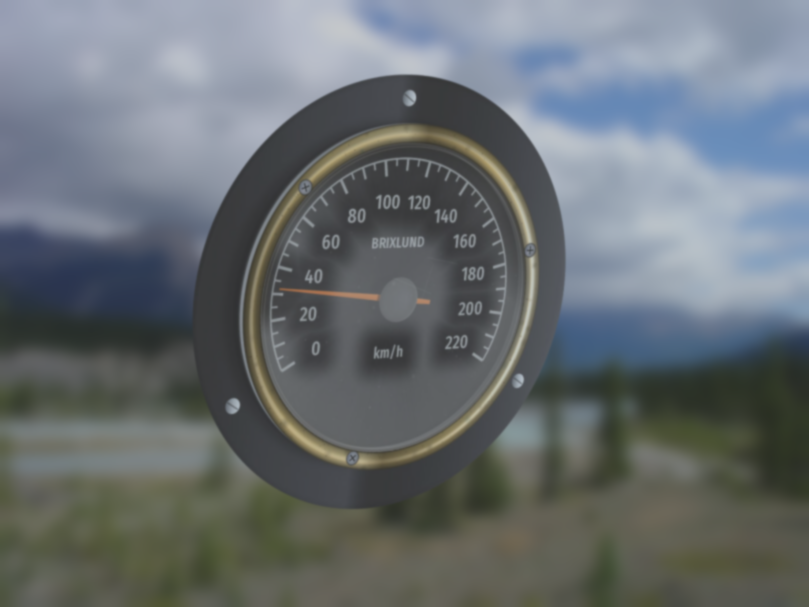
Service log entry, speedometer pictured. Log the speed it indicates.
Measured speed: 32.5 km/h
